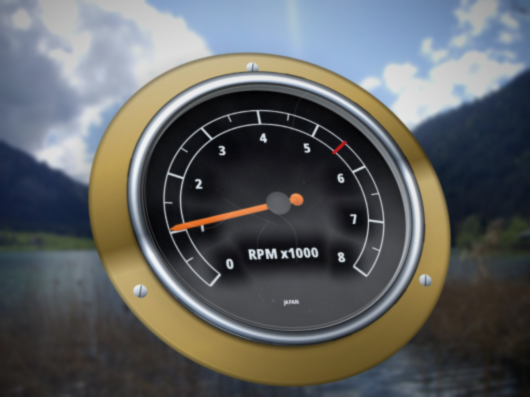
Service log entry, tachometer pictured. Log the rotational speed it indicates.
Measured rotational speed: 1000 rpm
